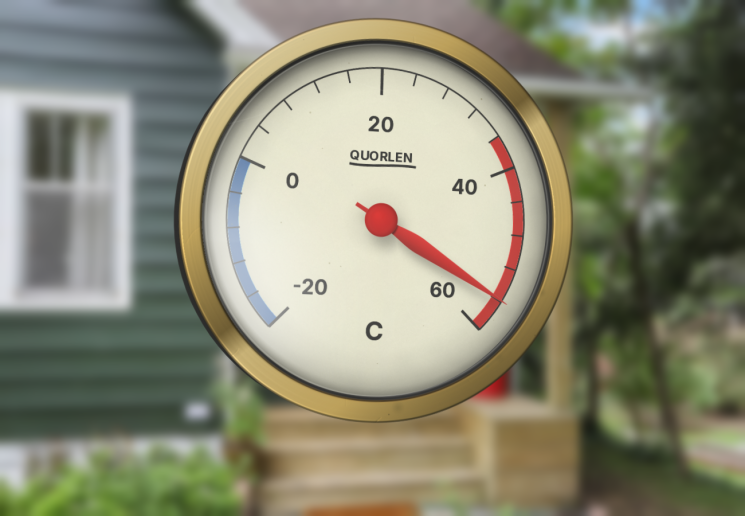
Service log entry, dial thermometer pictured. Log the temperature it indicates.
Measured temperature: 56 °C
